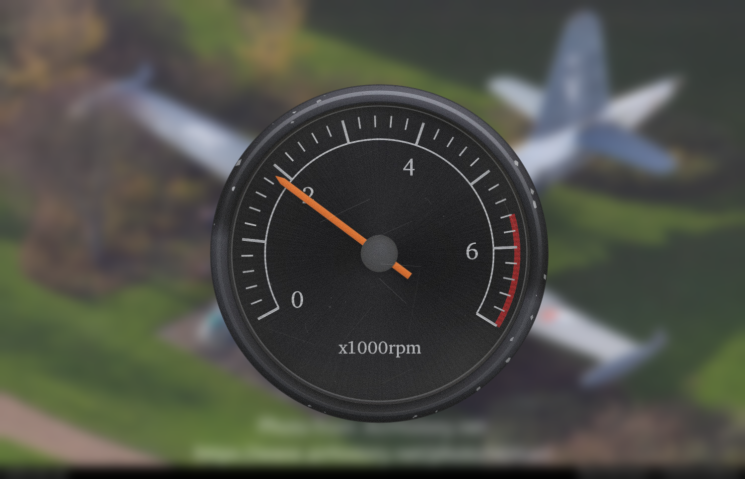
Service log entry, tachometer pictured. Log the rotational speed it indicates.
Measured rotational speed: 1900 rpm
